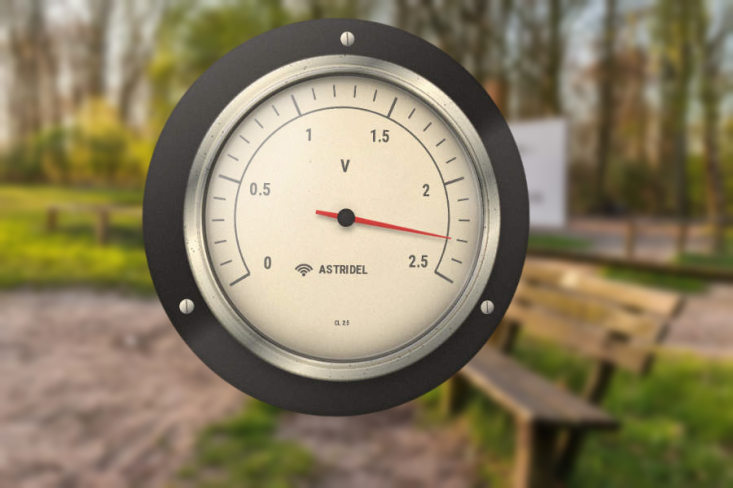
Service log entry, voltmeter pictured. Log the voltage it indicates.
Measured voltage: 2.3 V
